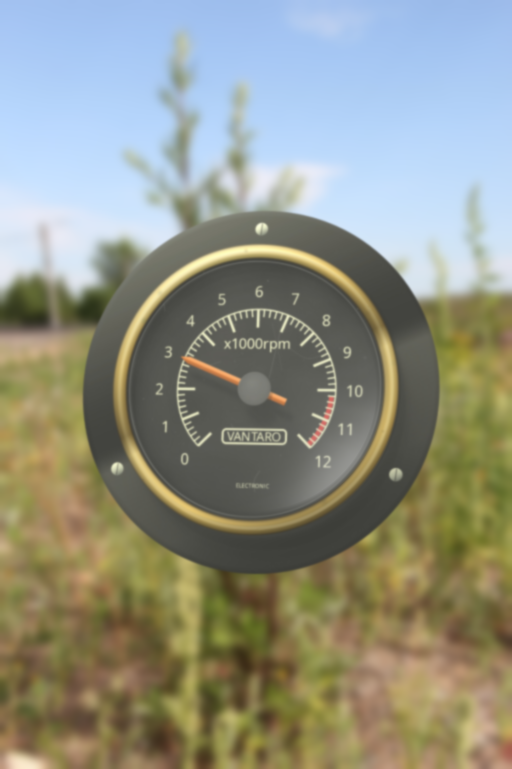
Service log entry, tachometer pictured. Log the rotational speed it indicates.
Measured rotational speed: 3000 rpm
